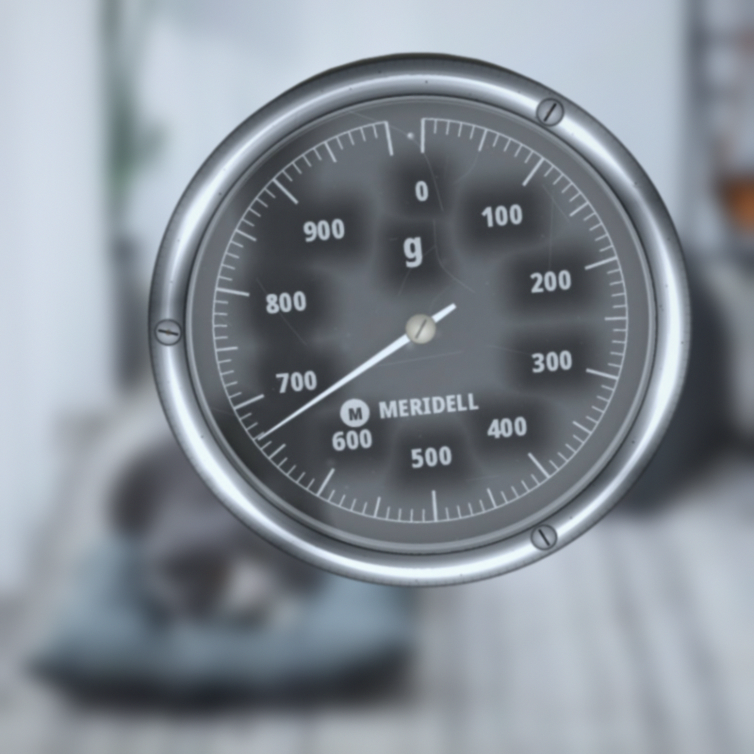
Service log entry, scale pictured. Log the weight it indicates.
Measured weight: 670 g
